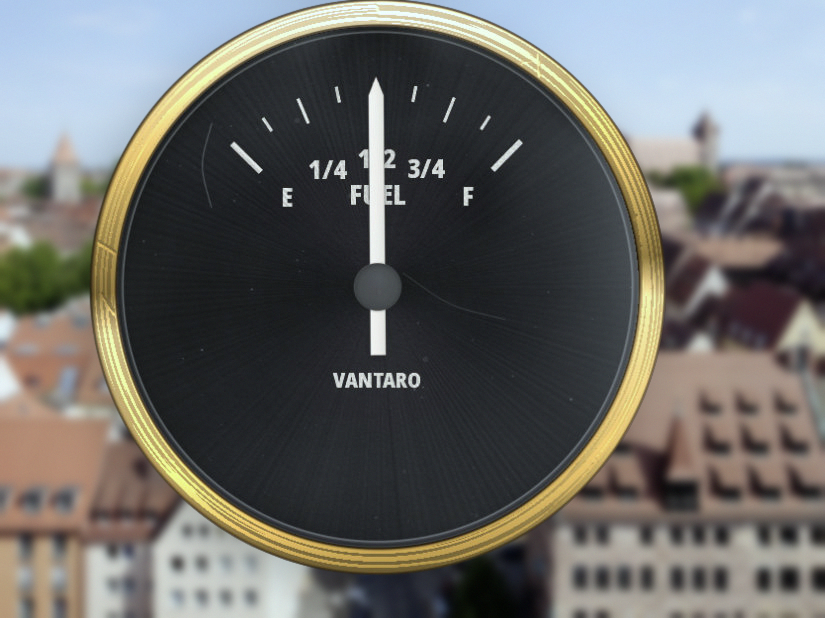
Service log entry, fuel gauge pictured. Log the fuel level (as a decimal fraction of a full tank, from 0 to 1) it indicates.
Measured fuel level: 0.5
